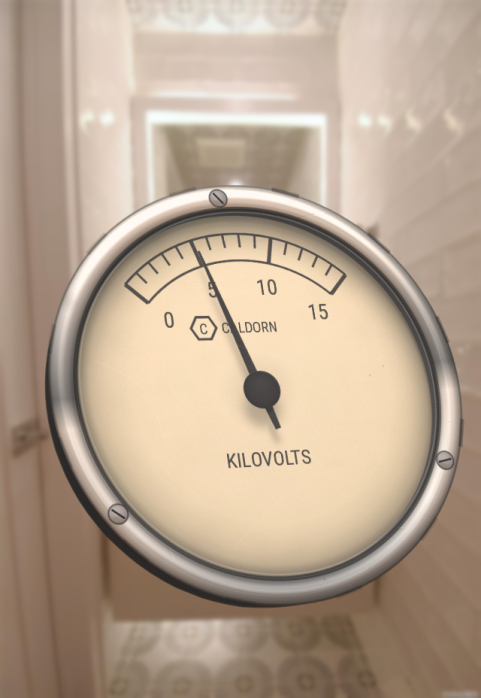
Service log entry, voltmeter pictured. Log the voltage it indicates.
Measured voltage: 5 kV
